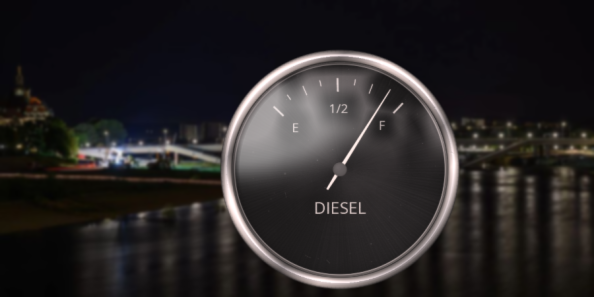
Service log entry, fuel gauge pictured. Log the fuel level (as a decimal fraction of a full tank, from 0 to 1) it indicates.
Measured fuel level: 0.875
